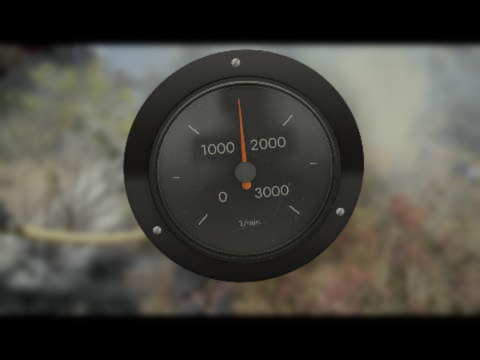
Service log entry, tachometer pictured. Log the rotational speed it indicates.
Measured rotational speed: 1500 rpm
